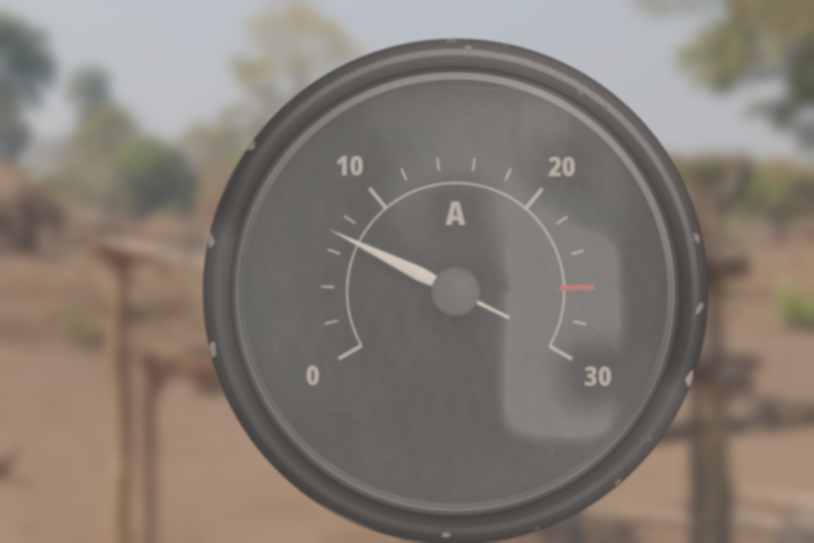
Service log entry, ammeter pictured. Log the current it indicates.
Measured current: 7 A
